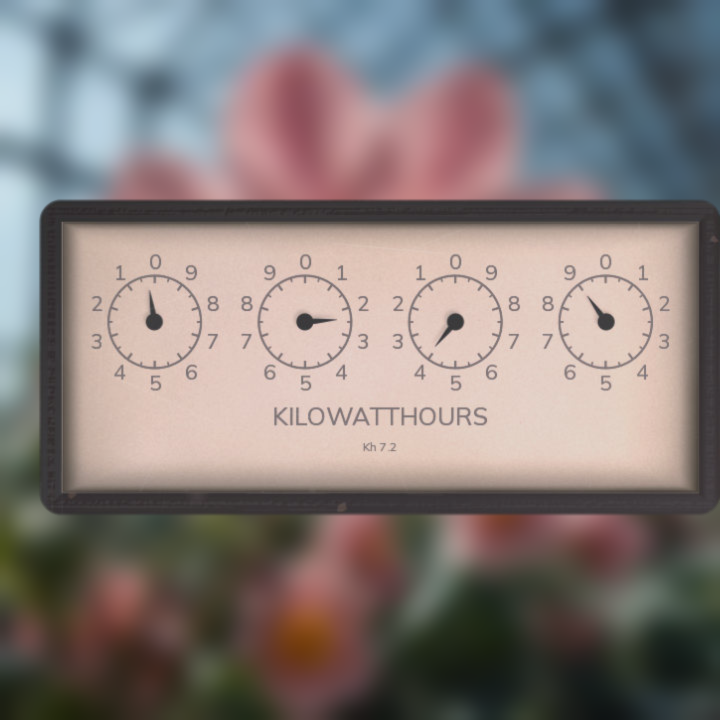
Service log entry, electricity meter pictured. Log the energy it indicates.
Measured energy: 239 kWh
